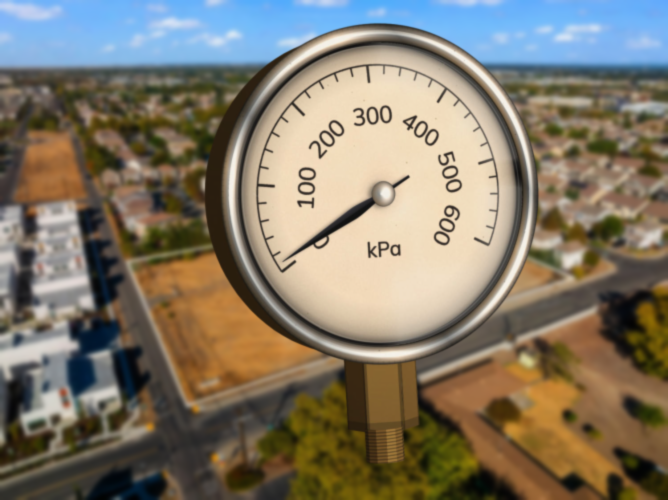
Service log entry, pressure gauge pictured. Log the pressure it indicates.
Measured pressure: 10 kPa
